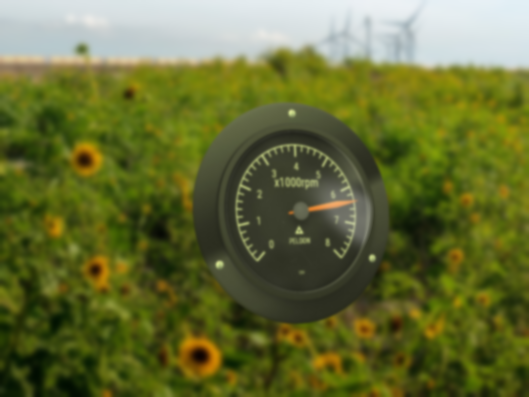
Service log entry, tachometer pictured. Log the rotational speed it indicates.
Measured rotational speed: 6400 rpm
